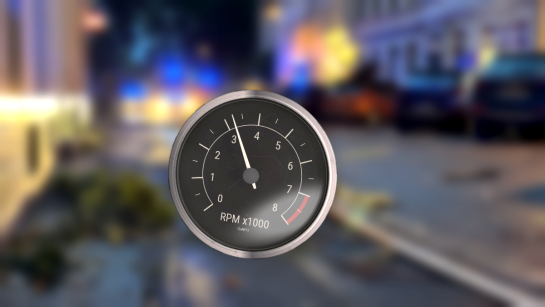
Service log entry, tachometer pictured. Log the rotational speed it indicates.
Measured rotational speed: 3250 rpm
